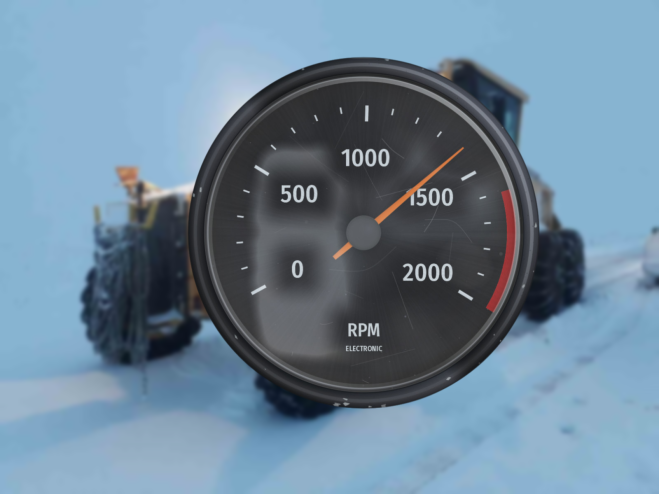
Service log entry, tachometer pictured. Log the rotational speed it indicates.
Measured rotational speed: 1400 rpm
